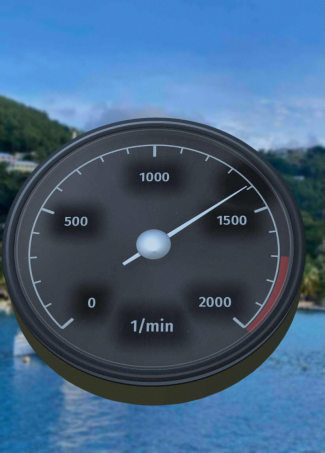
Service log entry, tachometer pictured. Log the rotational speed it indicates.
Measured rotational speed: 1400 rpm
